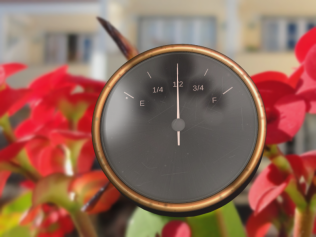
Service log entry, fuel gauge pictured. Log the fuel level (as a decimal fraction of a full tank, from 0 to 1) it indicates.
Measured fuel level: 0.5
